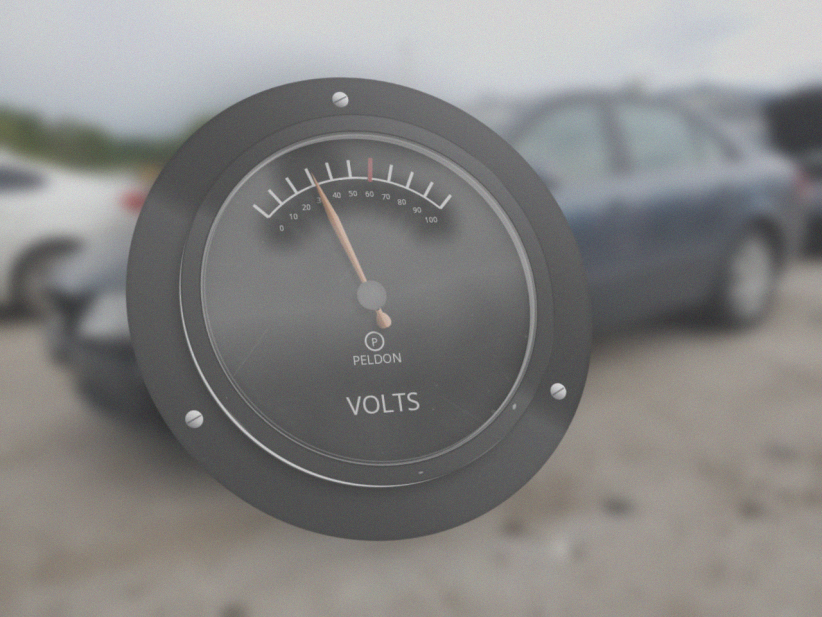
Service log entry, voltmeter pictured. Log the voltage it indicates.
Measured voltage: 30 V
